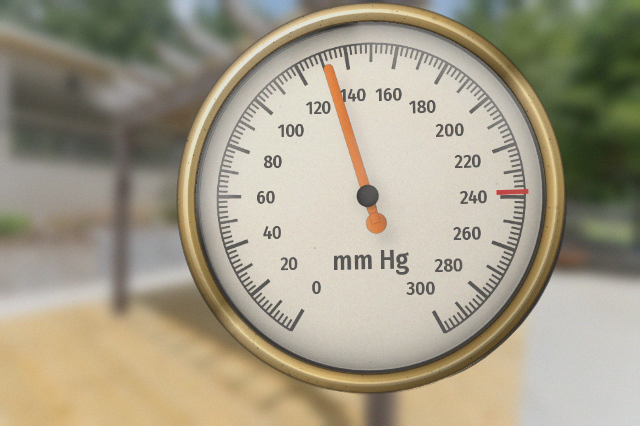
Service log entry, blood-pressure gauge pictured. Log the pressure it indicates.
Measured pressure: 132 mmHg
